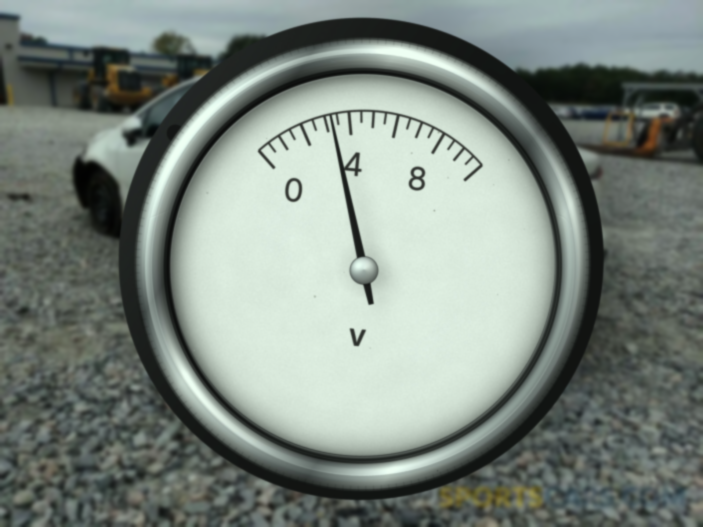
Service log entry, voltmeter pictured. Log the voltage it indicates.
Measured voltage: 3.25 V
